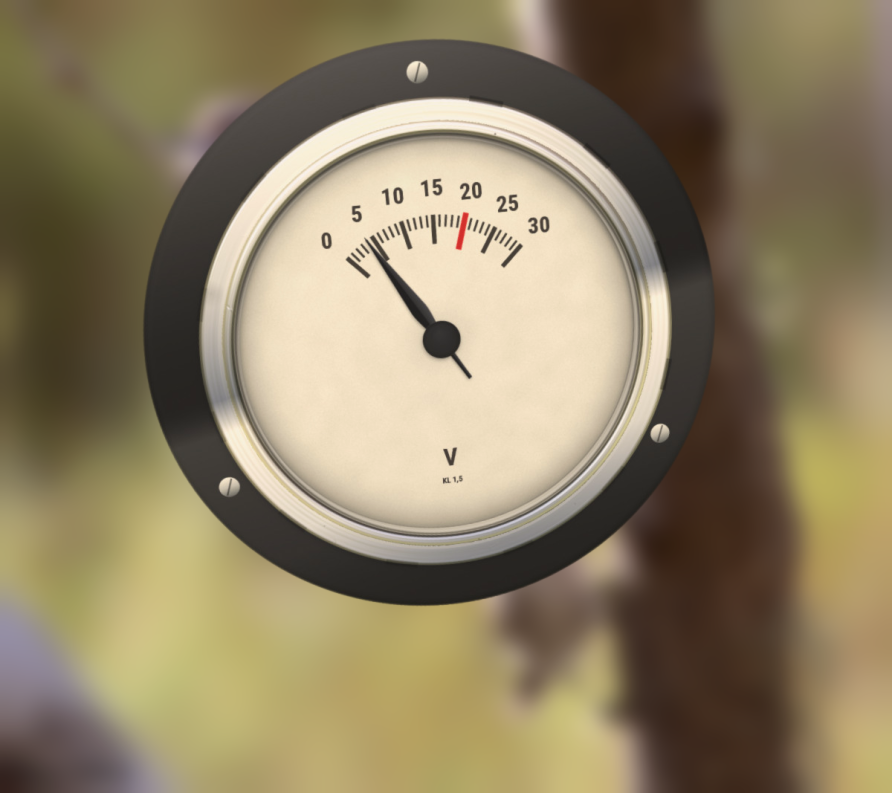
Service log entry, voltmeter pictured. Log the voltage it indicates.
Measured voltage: 4 V
